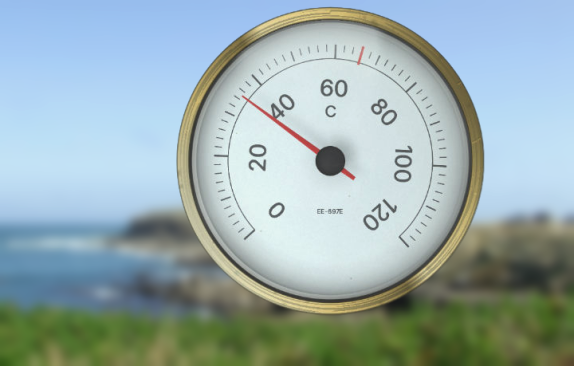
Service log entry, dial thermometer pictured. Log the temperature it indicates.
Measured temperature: 35 °C
